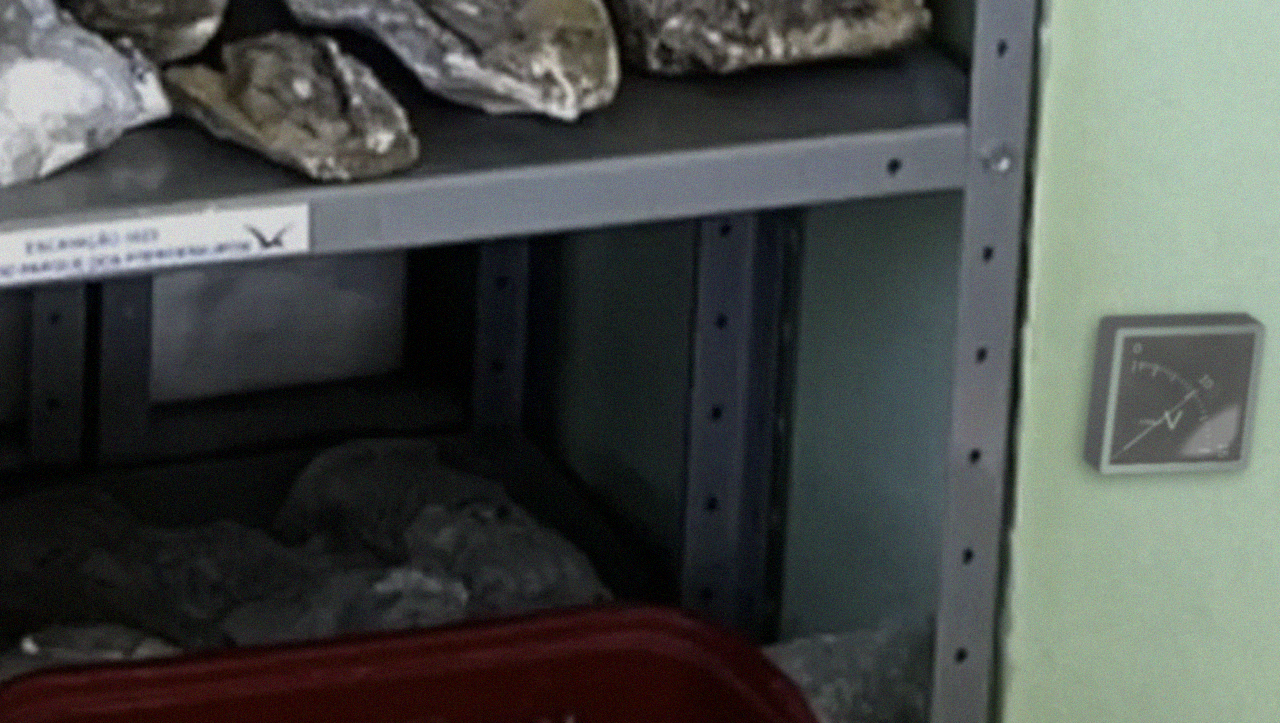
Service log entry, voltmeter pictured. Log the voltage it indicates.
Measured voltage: 10 V
